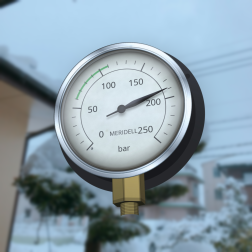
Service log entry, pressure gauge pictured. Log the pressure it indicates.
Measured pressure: 190 bar
